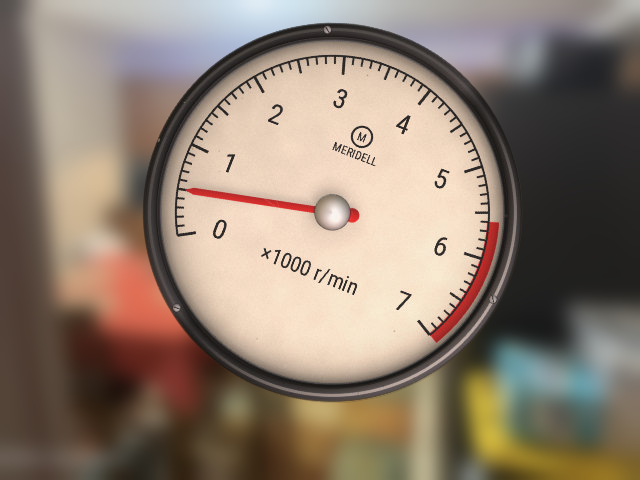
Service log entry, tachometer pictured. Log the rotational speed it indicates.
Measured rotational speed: 500 rpm
